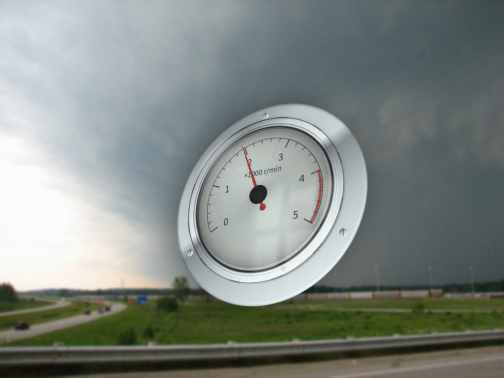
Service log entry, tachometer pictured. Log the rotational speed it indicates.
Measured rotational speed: 2000 rpm
